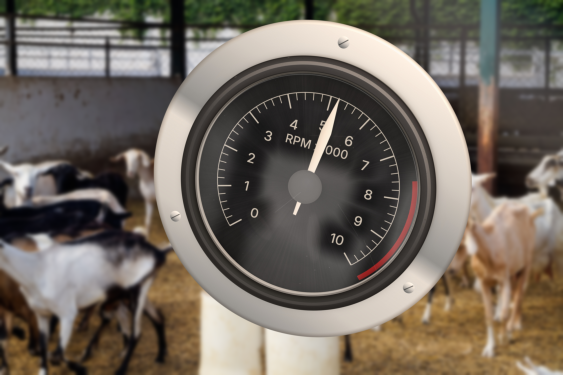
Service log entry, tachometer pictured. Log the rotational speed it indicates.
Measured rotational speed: 5200 rpm
